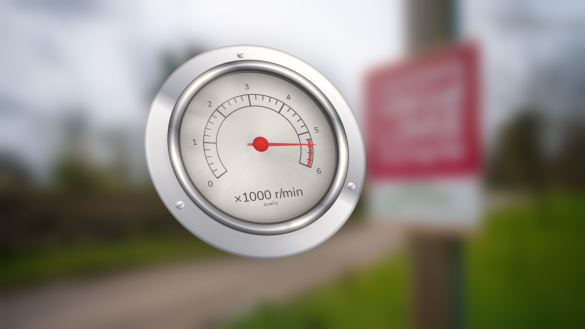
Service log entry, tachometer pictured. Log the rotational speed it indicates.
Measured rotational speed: 5400 rpm
